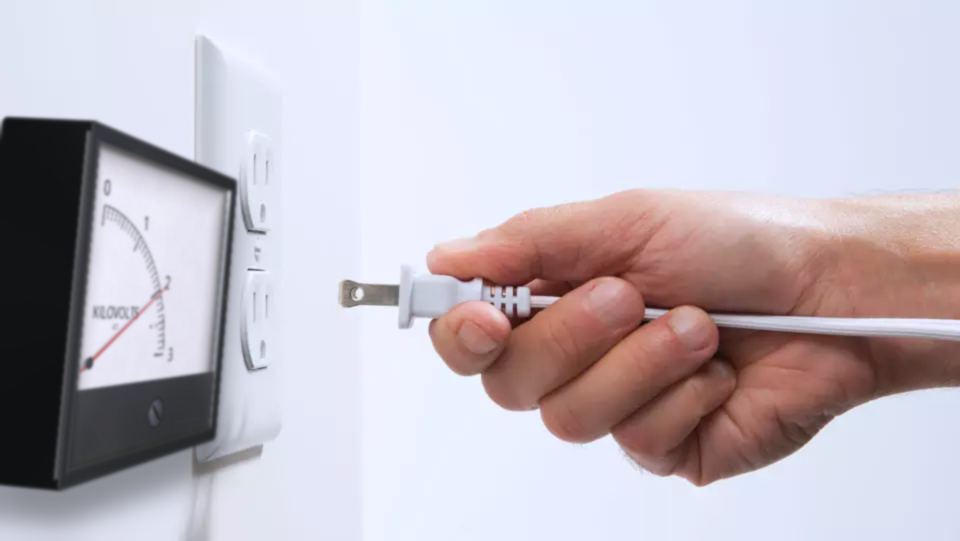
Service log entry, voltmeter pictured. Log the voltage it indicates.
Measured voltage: 2 kV
